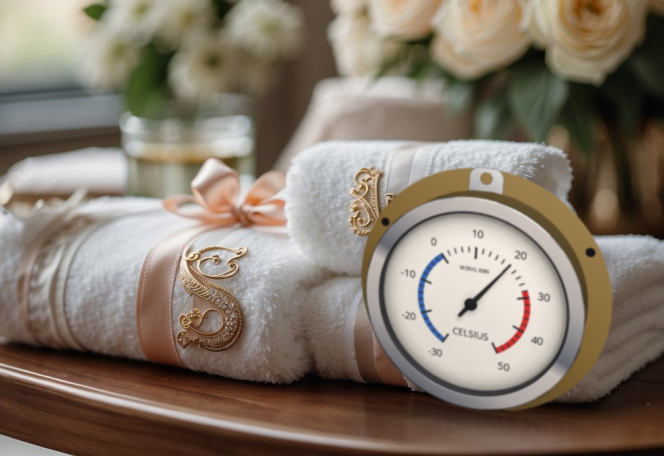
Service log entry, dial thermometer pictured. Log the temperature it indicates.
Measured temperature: 20 °C
